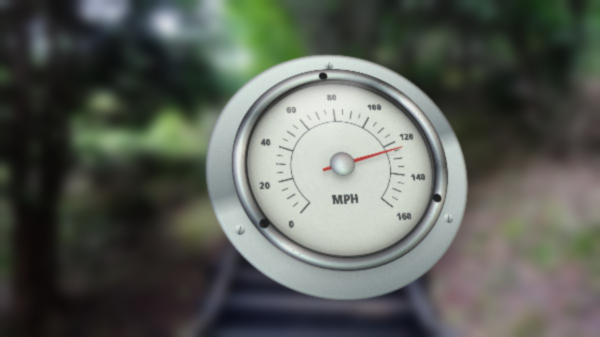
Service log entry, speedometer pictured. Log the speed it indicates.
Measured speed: 125 mph
